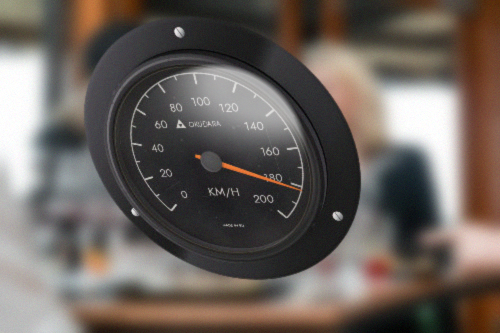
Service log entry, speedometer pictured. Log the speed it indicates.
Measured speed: 180 km/h
